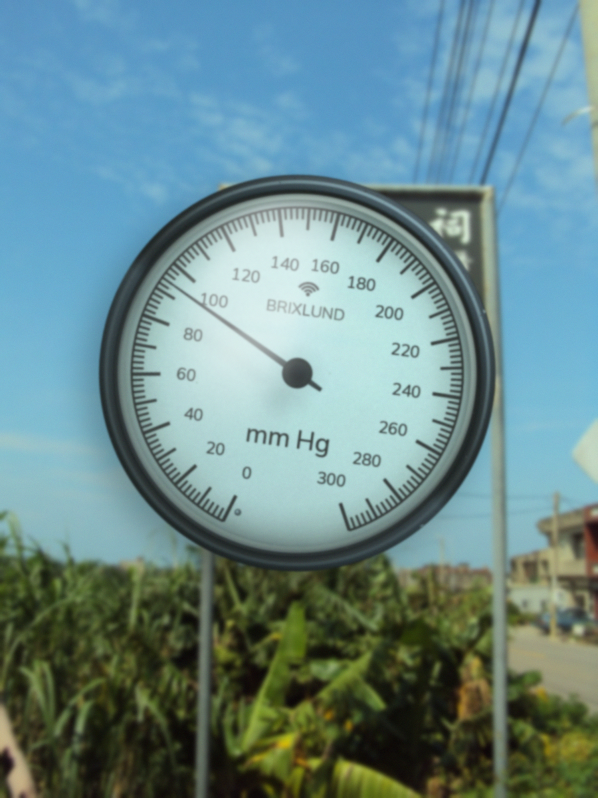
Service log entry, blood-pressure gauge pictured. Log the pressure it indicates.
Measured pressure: 94 mmHg
